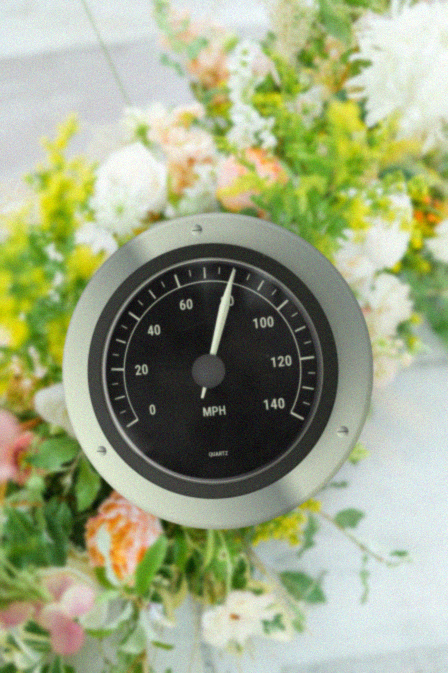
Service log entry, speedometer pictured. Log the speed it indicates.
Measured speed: 80 mph
